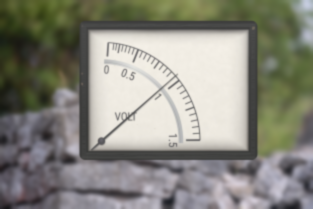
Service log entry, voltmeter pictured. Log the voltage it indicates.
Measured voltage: 0.95 V
